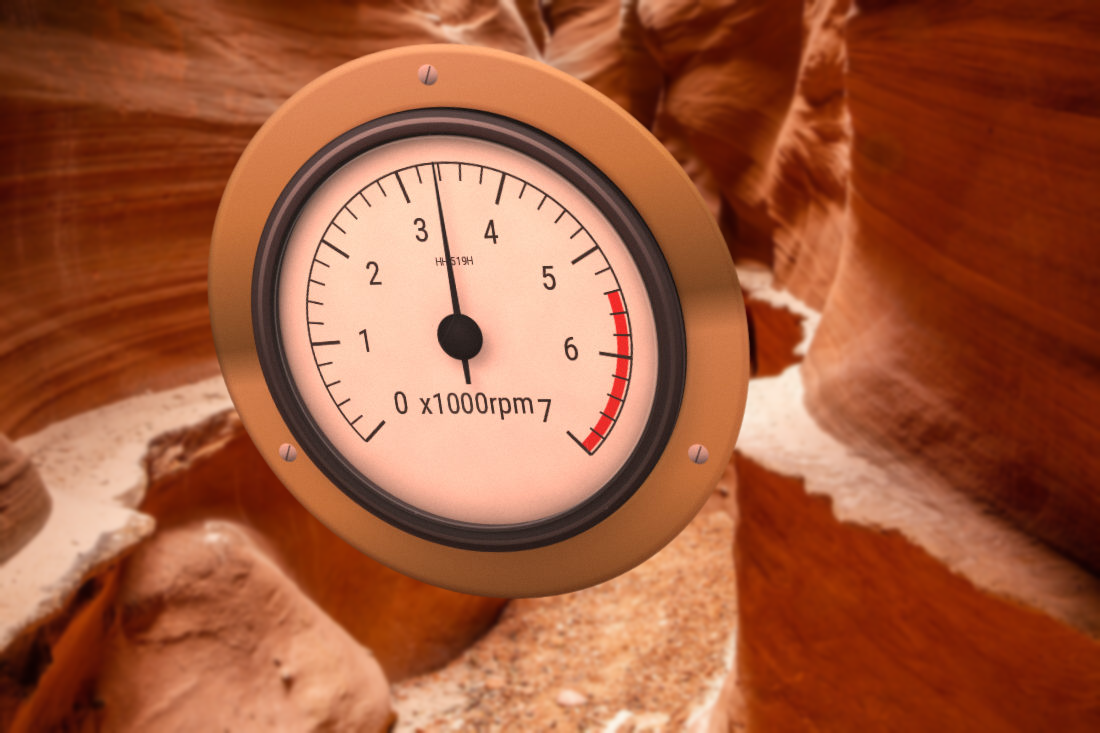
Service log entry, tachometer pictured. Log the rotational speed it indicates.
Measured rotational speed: 3400 rpm
